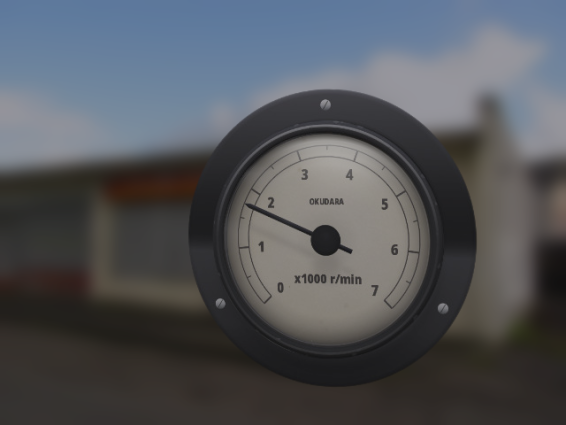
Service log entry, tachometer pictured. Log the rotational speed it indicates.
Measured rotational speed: 1750 rpm
